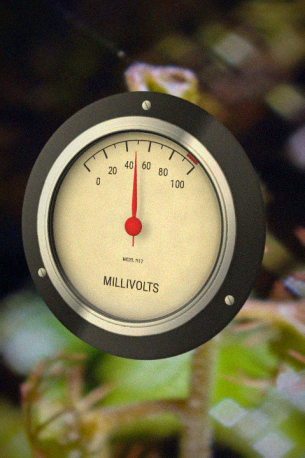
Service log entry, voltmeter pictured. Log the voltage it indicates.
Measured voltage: 50 mV
